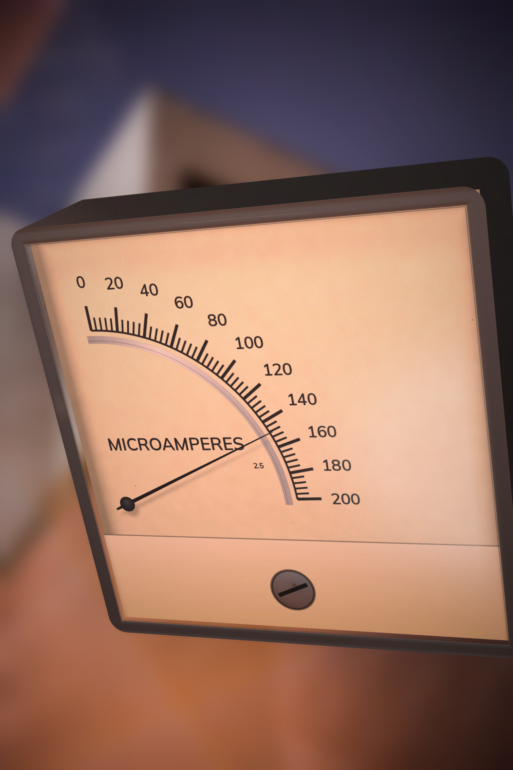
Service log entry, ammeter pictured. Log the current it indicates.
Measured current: 148 µA
